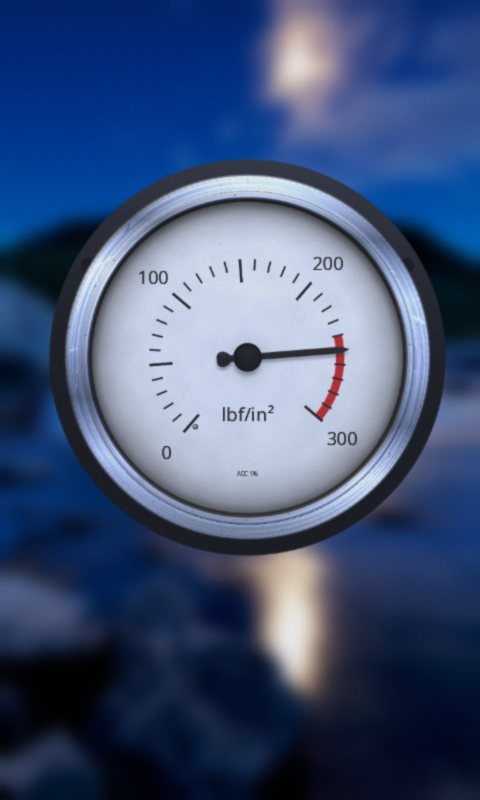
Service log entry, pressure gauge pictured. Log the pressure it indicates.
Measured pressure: 250 psi
